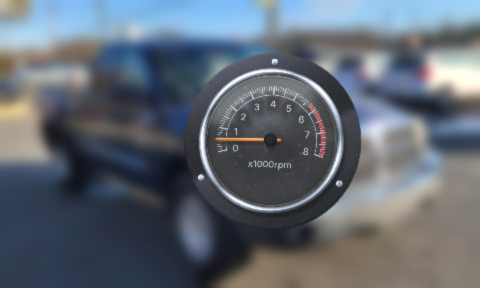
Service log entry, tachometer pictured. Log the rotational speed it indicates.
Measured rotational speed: 500 rpm
